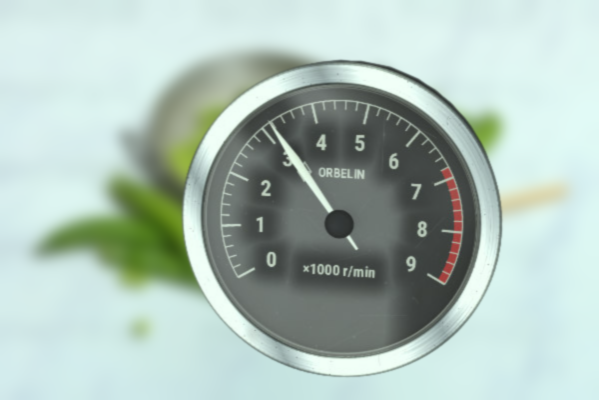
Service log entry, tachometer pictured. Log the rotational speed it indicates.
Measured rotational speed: 3200 rpm
